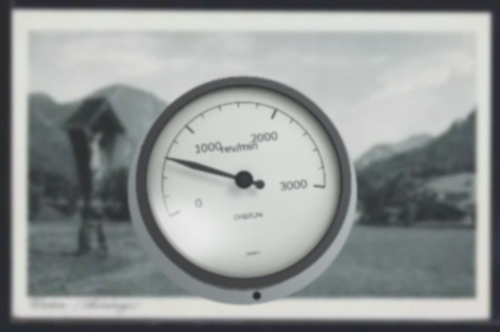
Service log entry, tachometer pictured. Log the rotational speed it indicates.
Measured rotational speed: 600 rpm
